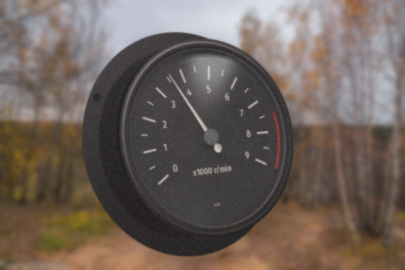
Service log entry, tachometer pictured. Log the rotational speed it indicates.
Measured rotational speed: 3500 rpm
